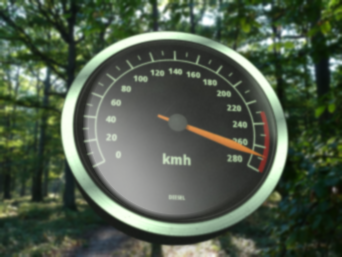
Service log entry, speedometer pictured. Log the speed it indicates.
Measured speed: 270 km/h
